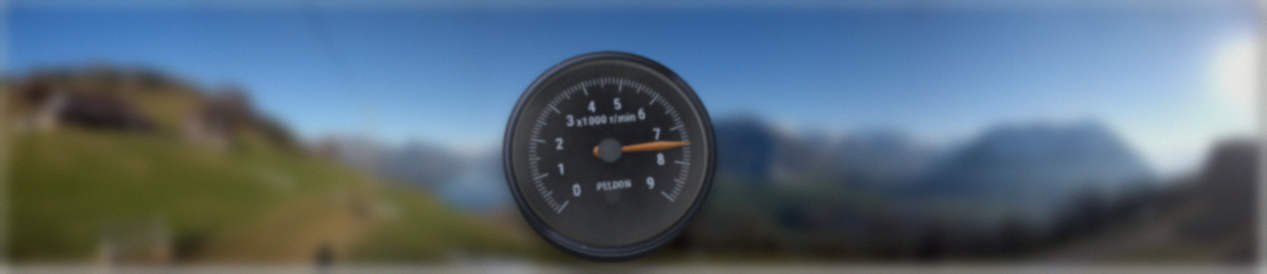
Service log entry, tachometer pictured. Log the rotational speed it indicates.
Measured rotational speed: 7500 rpm
